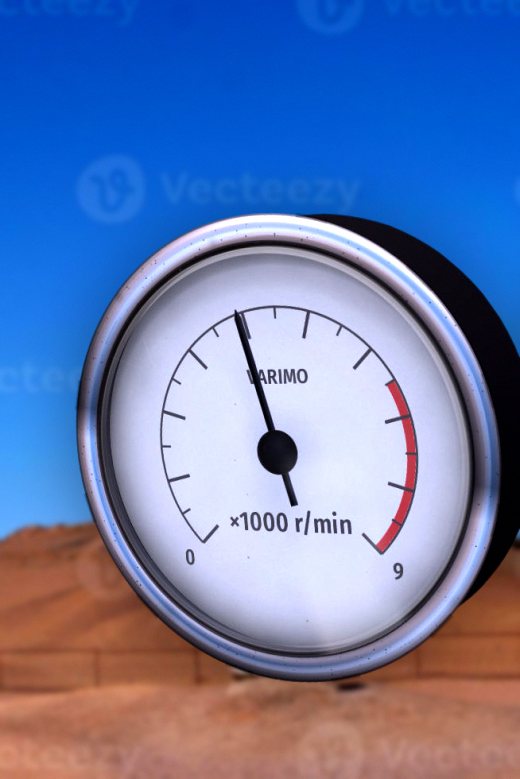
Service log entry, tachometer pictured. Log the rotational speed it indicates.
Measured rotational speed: 4000 rpm
